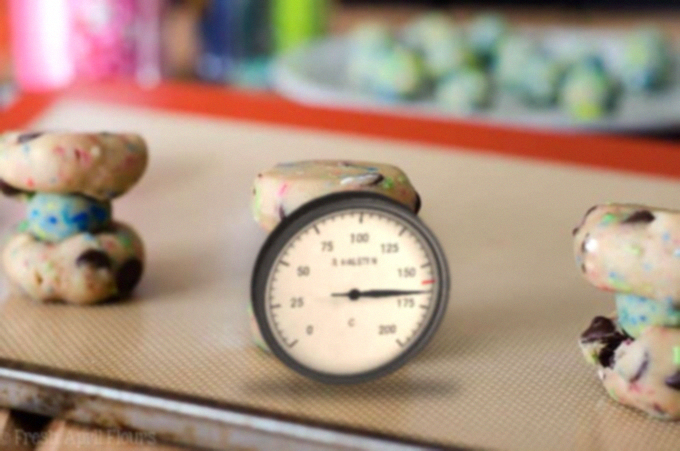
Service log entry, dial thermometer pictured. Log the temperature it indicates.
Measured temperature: 165 °C
